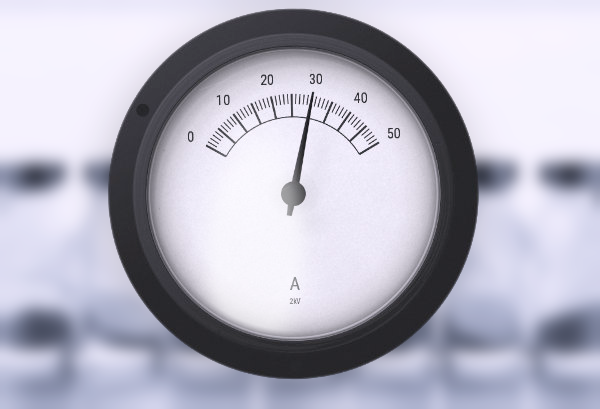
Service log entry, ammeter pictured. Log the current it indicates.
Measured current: 30 A
